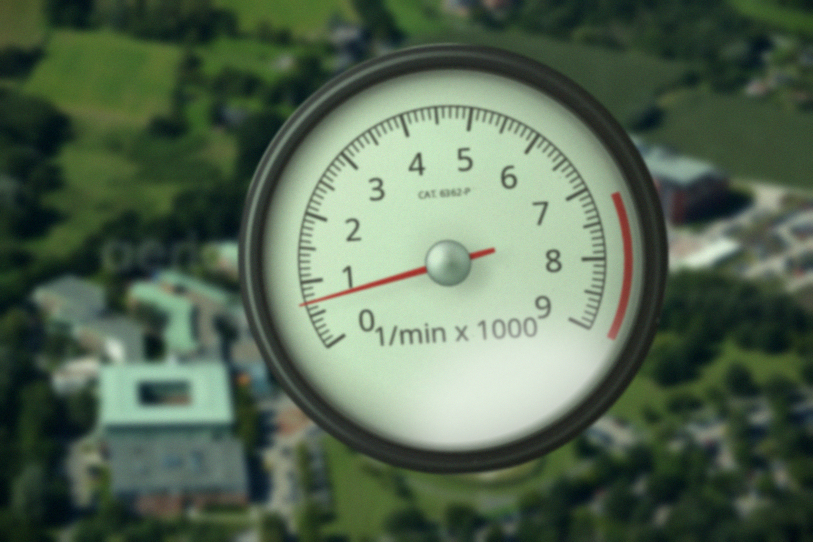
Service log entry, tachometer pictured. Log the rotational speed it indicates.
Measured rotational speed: 700 rpm
